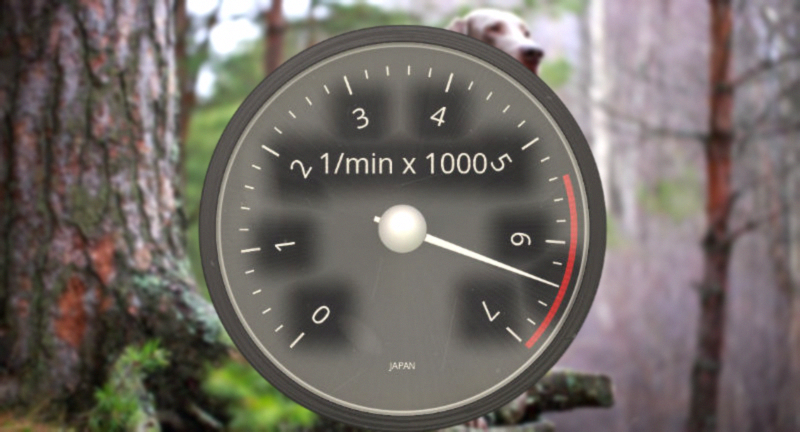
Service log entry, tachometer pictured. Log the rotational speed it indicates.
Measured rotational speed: 6400 rpm
